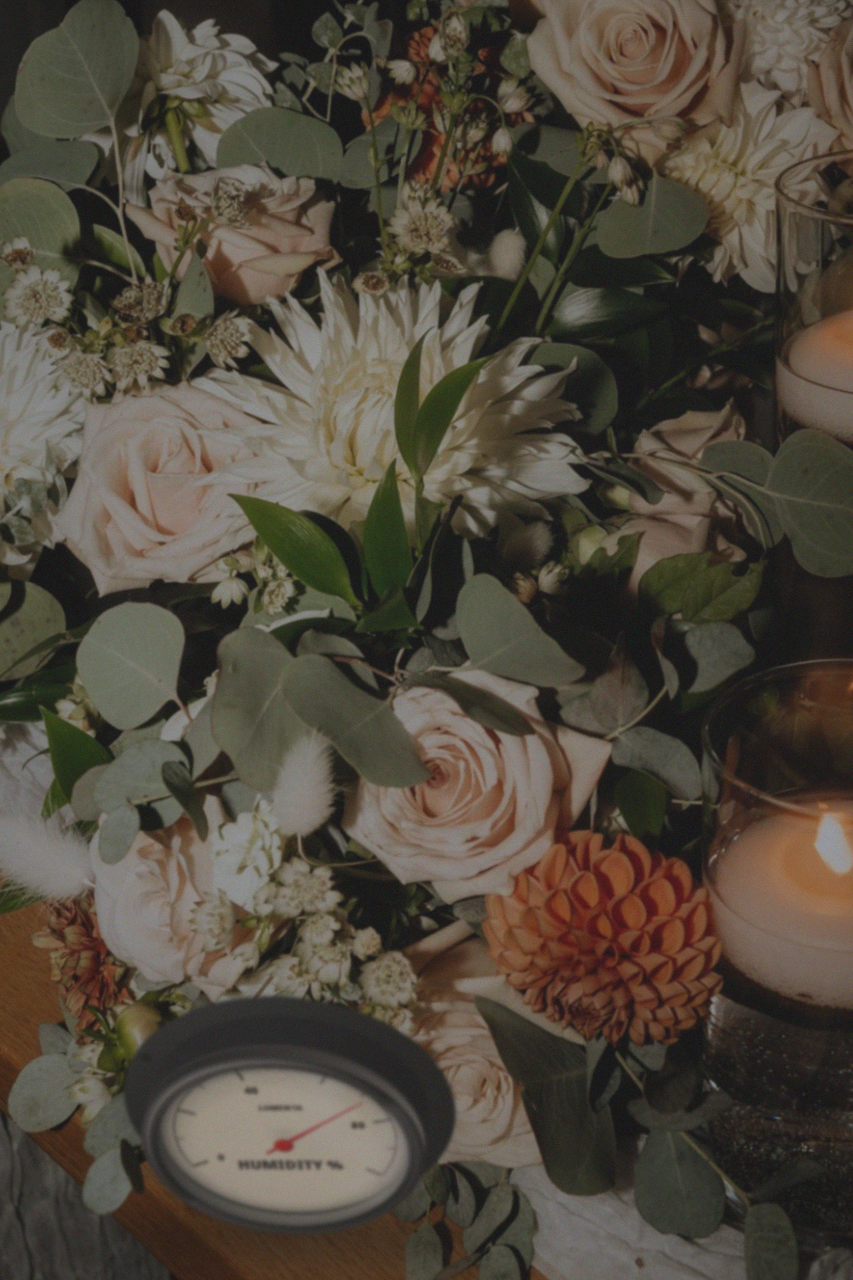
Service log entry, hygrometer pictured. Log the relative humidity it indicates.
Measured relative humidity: 70 %
